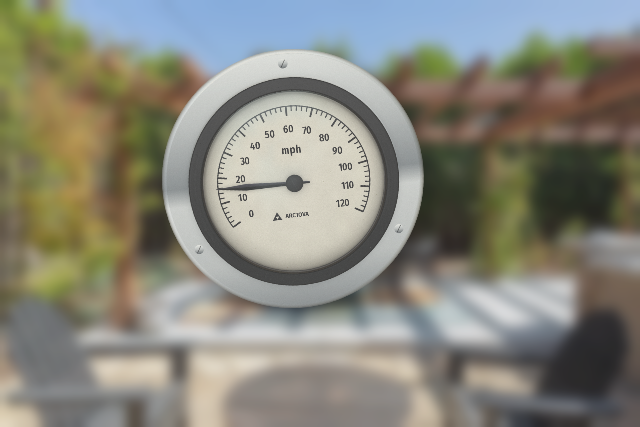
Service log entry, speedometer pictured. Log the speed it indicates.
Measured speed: 16 mph
